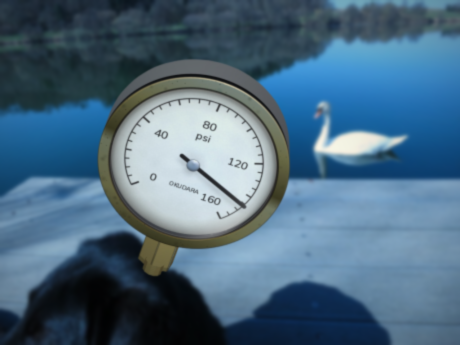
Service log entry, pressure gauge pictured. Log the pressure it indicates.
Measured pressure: 145 psi
